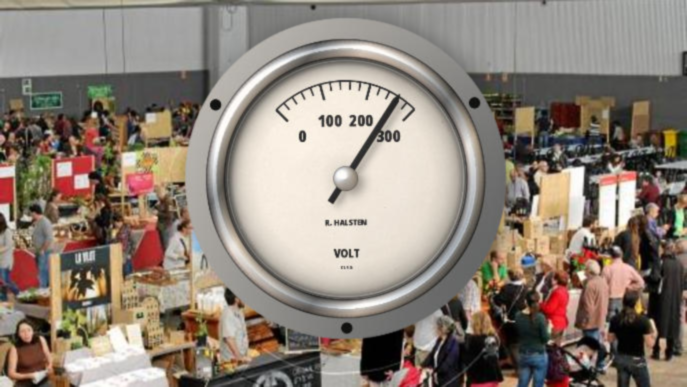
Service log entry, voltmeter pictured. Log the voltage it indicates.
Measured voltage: 260 V
